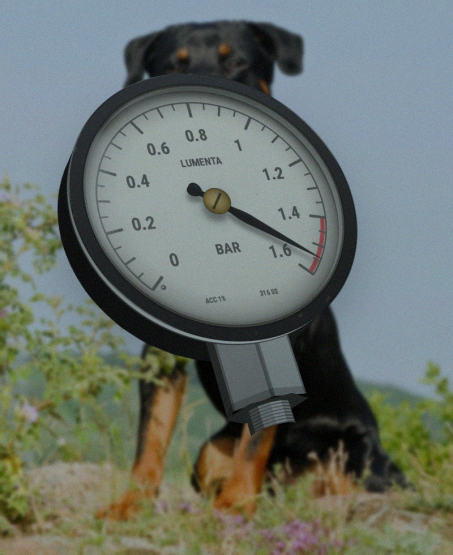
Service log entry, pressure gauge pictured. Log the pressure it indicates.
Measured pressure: 1.55 bar
